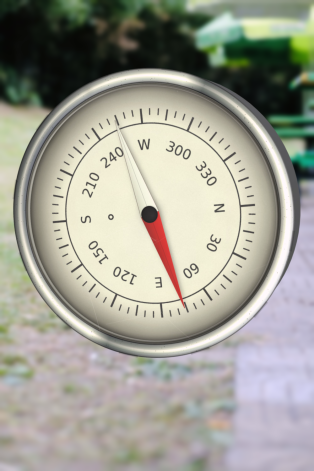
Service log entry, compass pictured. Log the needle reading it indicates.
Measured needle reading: 75 °
